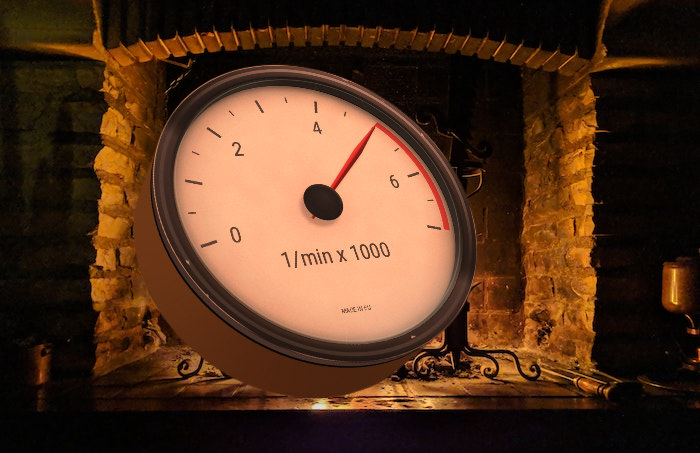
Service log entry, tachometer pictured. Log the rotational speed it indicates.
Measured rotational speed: 5000 rpm
